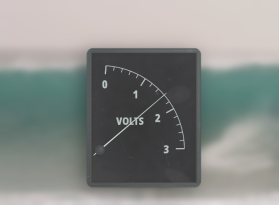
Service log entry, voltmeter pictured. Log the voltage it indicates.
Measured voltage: 1.6 V
